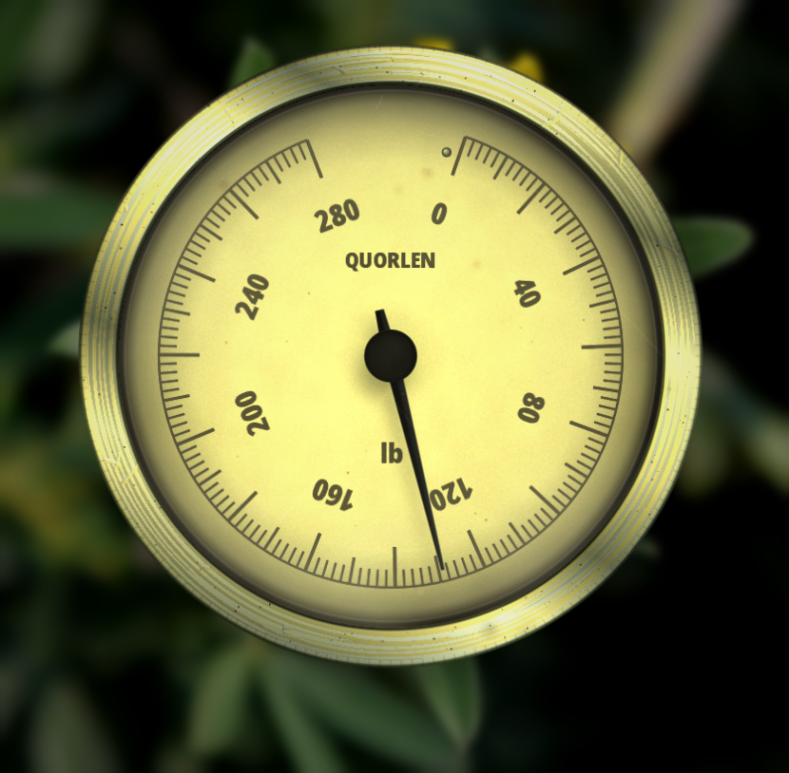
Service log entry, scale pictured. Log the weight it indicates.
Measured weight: 129 lb
